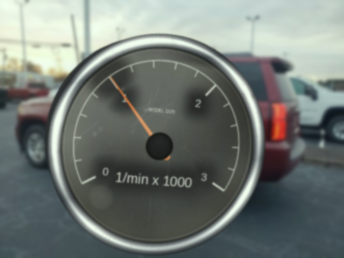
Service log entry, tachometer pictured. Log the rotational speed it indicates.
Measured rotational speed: 1000 rpm
